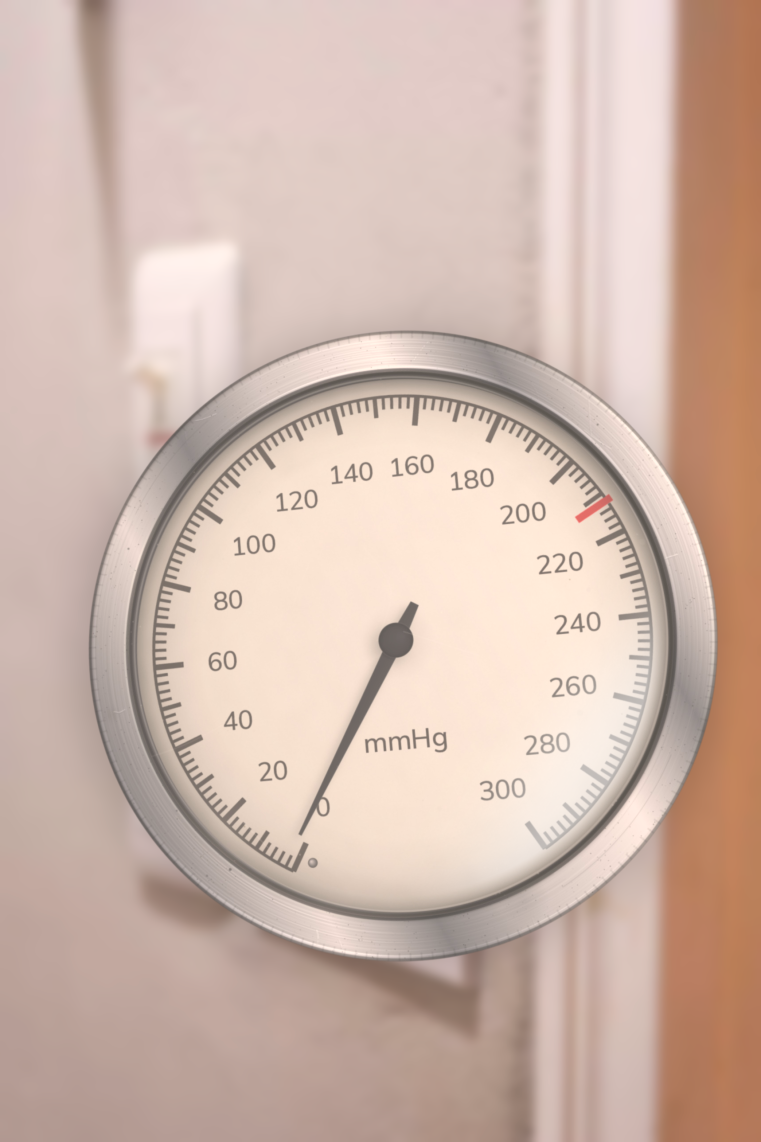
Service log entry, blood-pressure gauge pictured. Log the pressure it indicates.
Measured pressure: 2 mmHg
